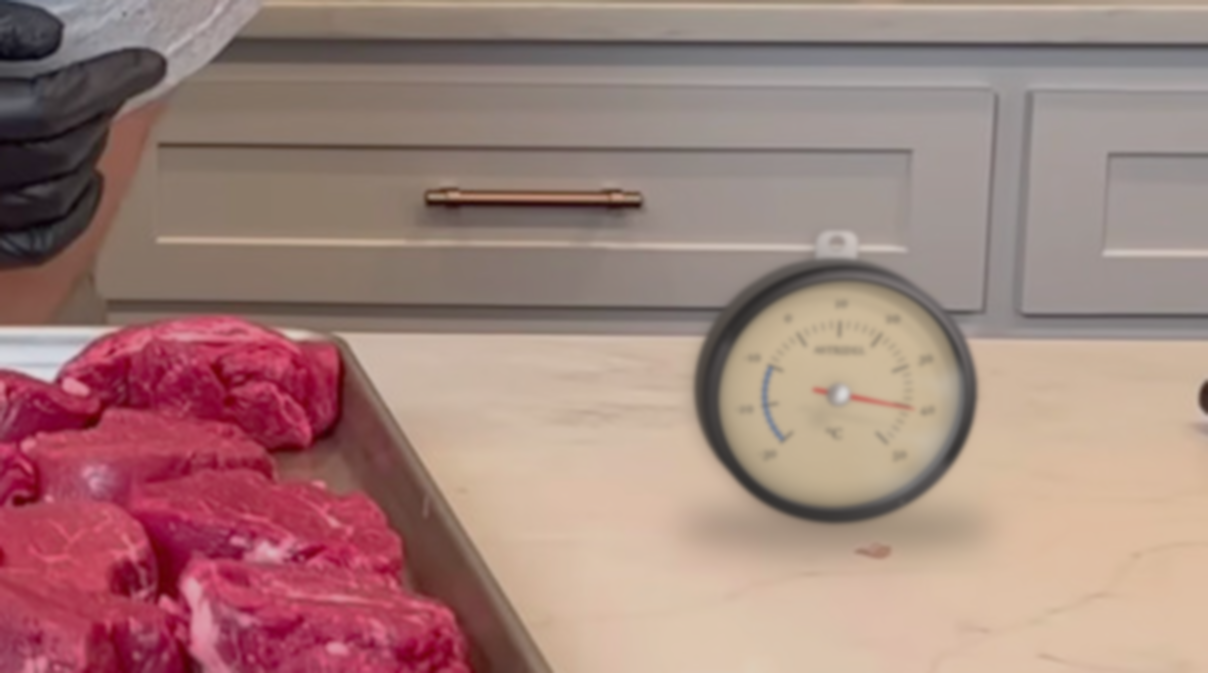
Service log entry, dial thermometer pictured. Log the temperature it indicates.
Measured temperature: 40 °C
